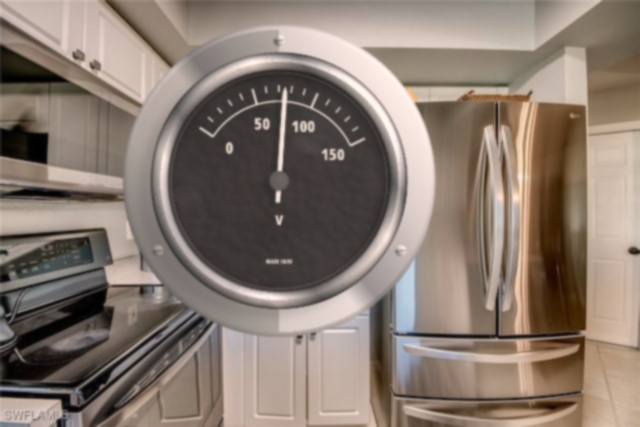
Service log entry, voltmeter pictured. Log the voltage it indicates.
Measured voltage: 75 V
